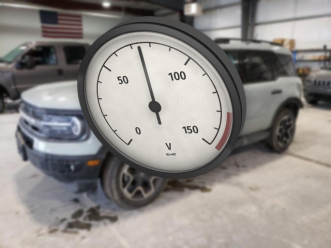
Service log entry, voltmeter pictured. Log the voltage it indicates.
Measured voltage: 75 V
